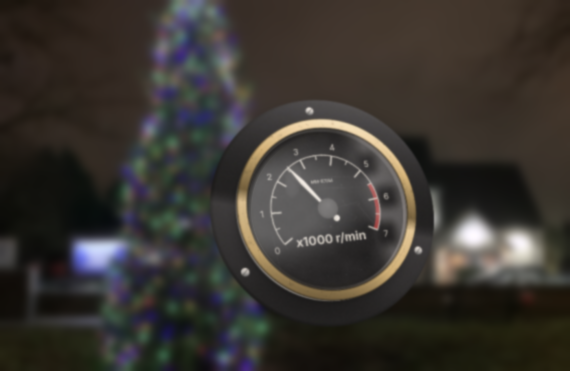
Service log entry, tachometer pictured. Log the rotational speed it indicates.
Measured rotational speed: 2500 rpm
